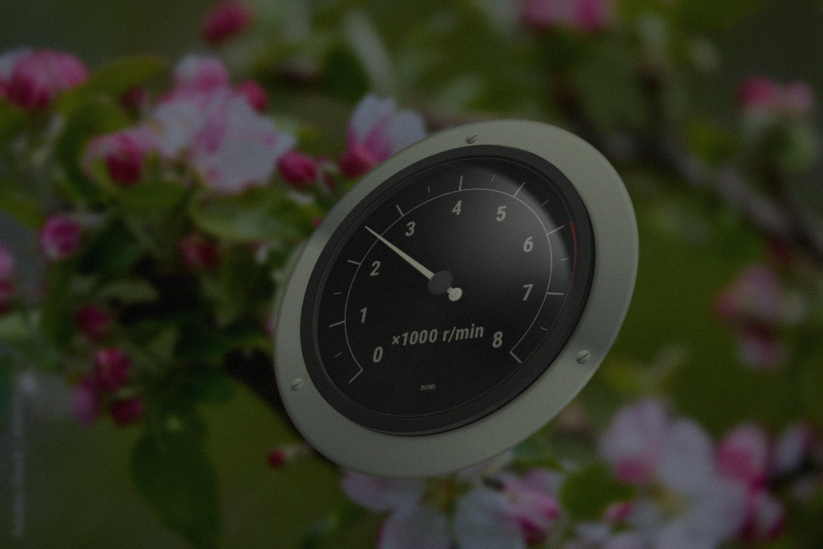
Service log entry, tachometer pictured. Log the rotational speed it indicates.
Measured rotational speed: 2500 rpm
